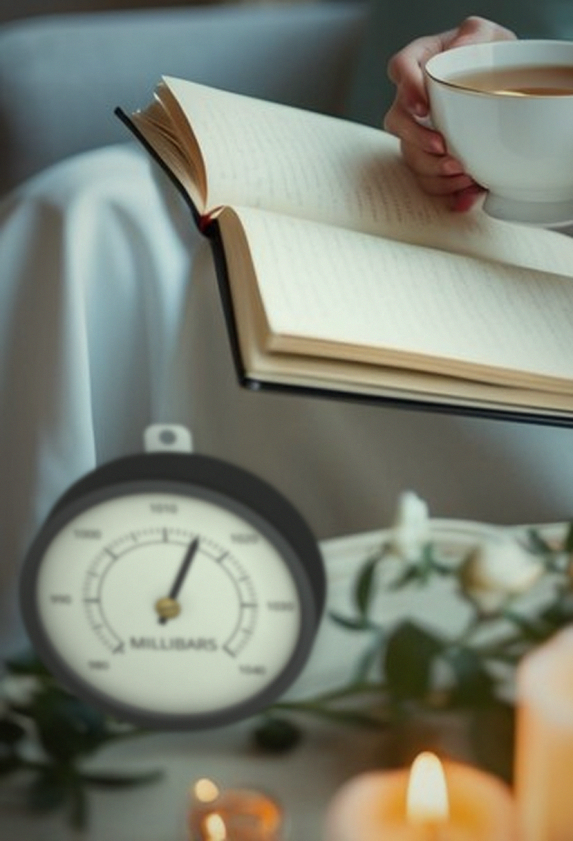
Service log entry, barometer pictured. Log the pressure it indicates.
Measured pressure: 1015 mbar
